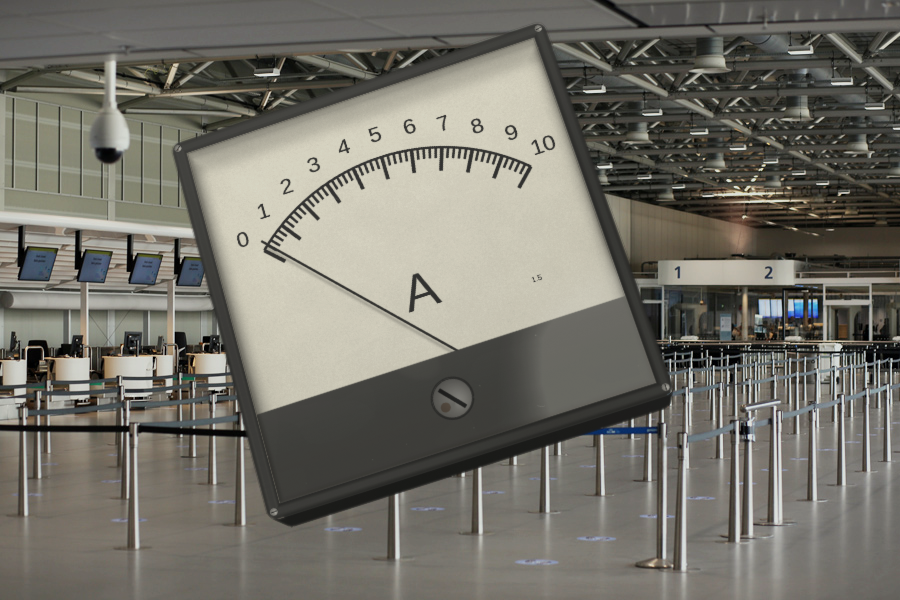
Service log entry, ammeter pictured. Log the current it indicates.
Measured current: 0.2 A
